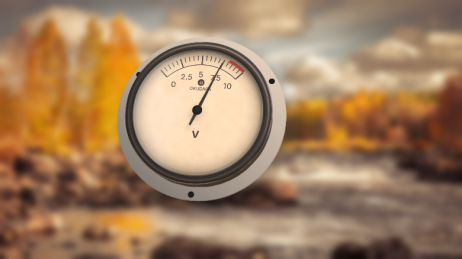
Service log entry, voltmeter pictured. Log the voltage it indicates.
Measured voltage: 7.5 V
